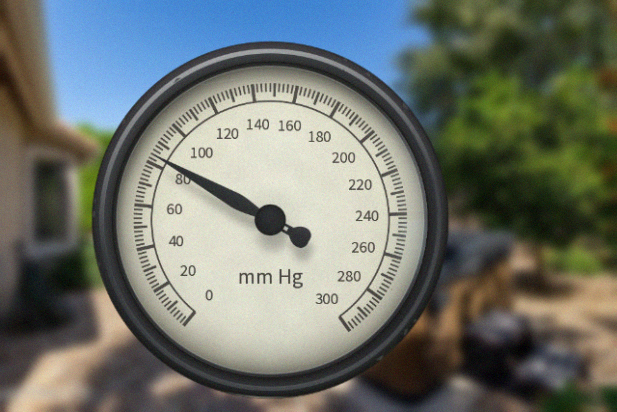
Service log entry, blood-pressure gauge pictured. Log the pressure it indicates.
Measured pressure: 84 mmHg
